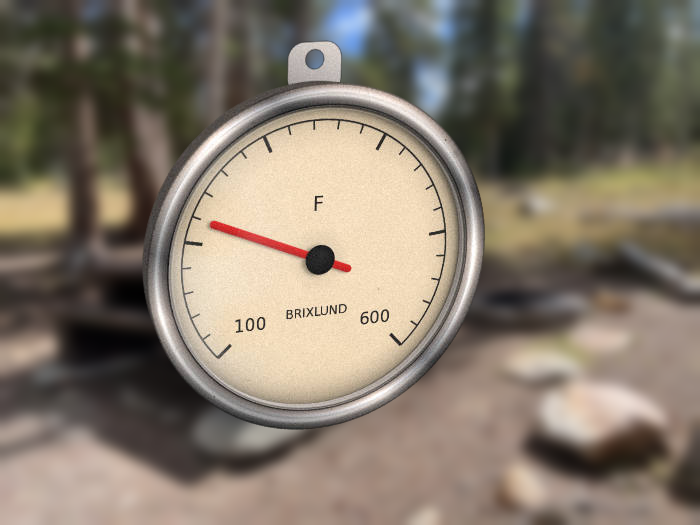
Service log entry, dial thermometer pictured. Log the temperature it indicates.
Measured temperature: 220 °F
